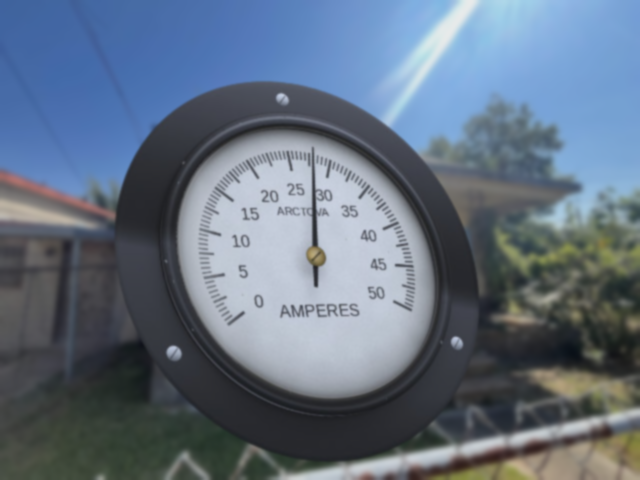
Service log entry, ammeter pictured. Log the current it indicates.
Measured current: 27.5 A
